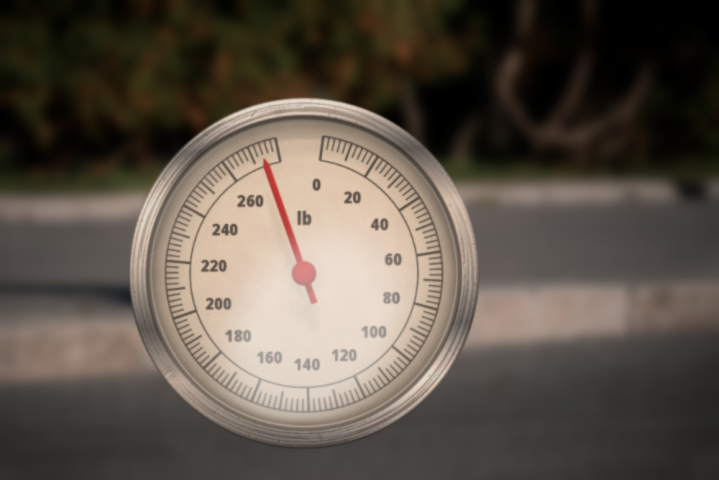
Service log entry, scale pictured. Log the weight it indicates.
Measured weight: 274 lb
